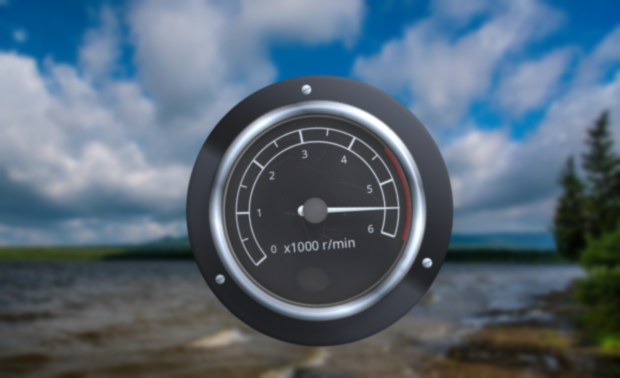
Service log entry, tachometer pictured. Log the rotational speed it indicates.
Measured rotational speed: 5500 rpm
